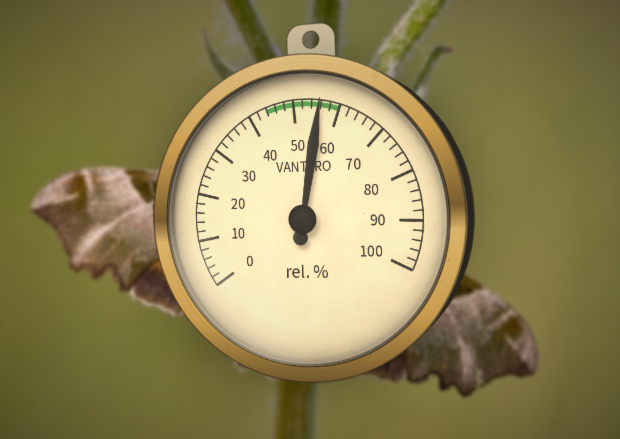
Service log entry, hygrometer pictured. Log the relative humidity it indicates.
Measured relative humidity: 56 %
